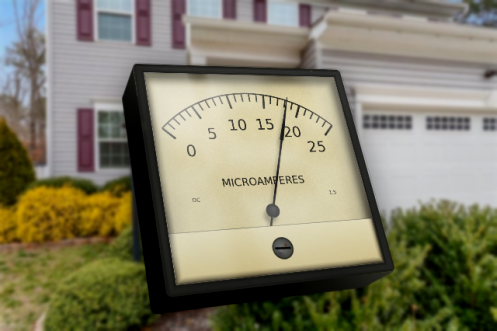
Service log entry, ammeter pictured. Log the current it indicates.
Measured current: 18 µA
